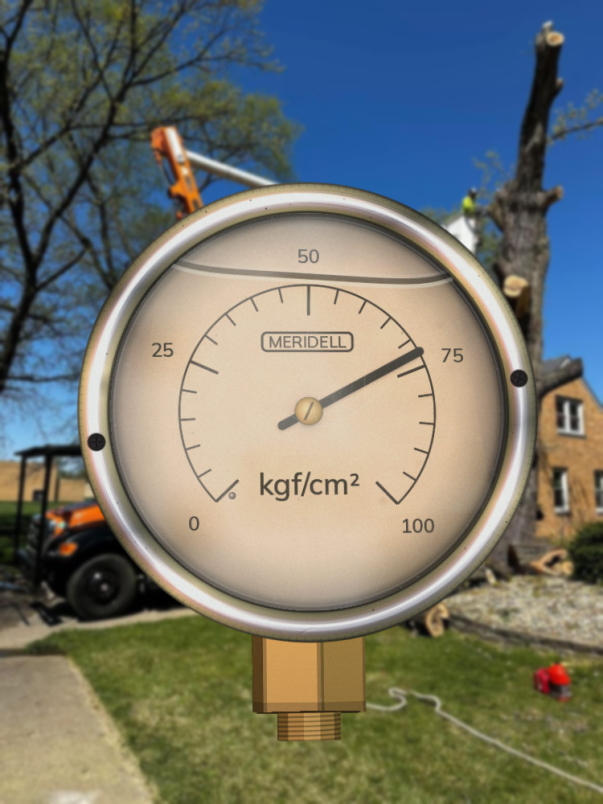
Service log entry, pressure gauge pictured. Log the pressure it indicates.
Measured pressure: 72.5 kg/cm²
